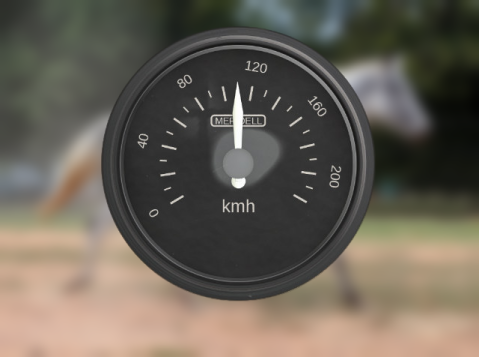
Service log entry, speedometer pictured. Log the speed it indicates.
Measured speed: 110 km/h
